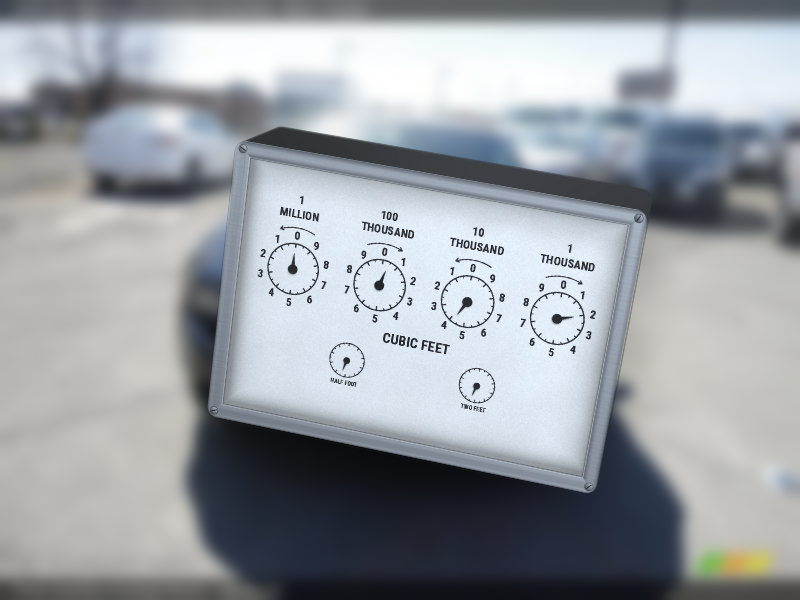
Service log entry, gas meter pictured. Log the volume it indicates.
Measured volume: 4200 ft³
